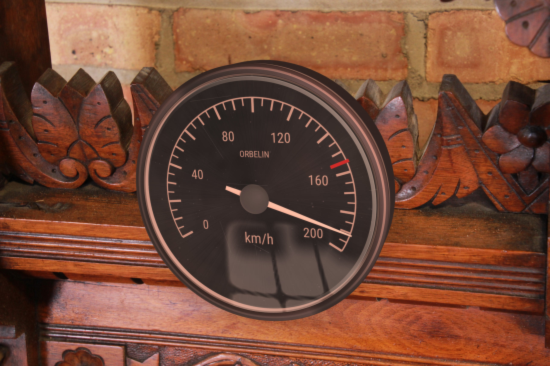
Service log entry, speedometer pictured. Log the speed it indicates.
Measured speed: 190 km/h
